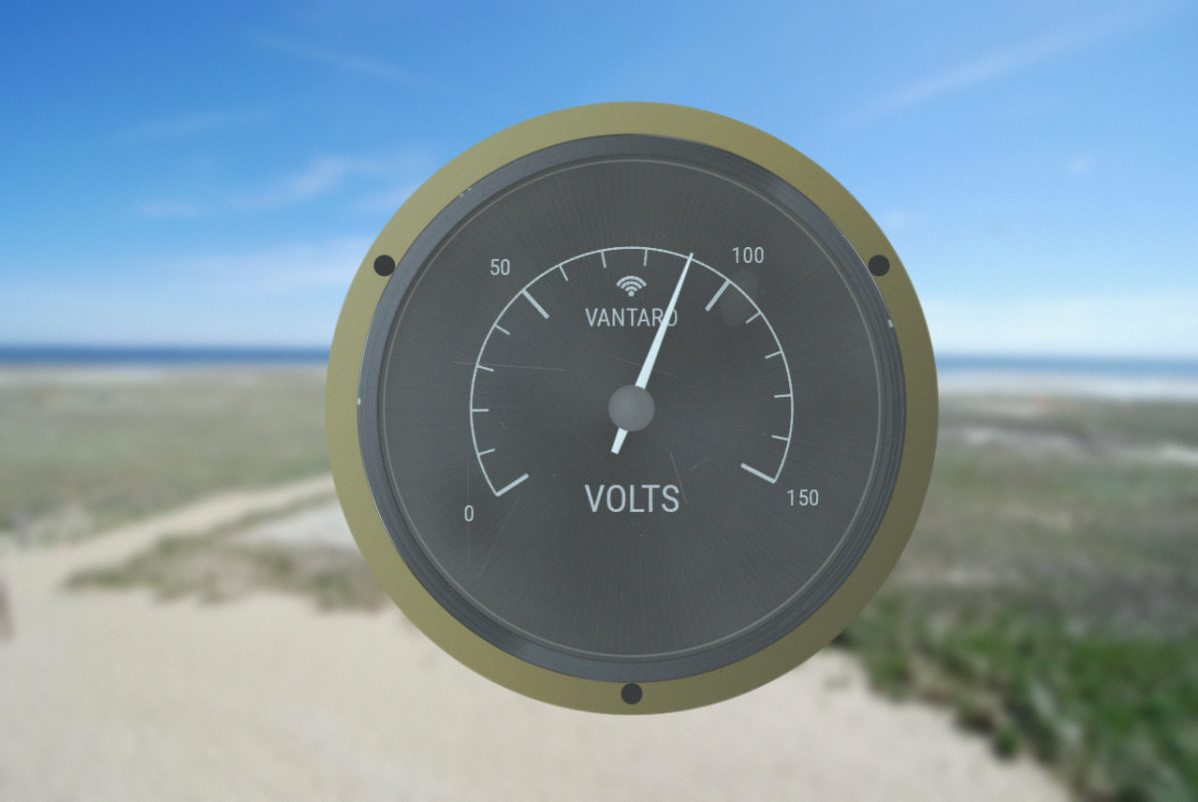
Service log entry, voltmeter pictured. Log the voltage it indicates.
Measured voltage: 90 V
